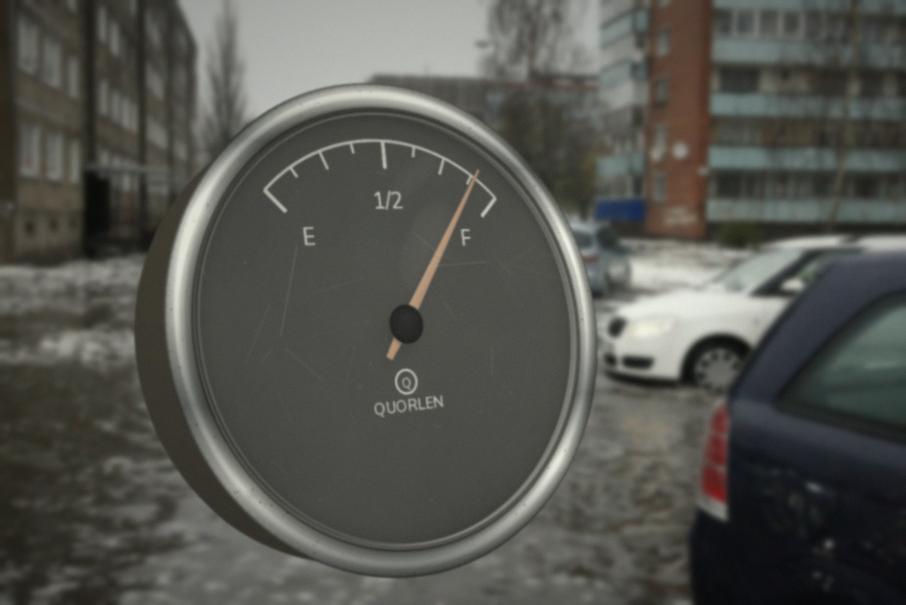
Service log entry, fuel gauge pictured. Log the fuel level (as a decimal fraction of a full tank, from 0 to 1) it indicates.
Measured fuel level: 0.875
